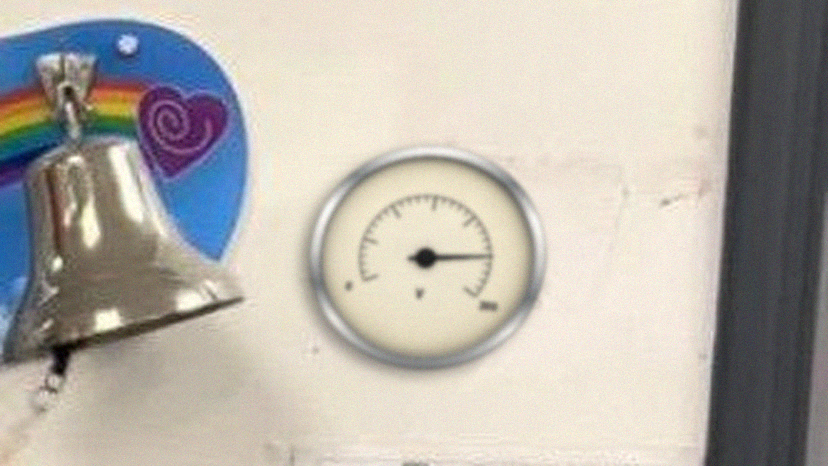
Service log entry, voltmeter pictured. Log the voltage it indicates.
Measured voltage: 250 V
